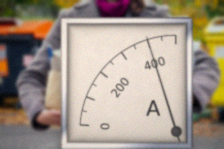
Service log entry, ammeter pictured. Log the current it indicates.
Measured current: 400 A
